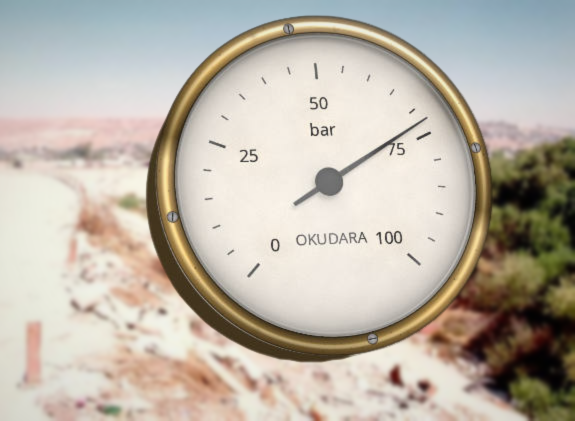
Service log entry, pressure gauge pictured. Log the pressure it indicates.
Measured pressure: 72.5 bar
